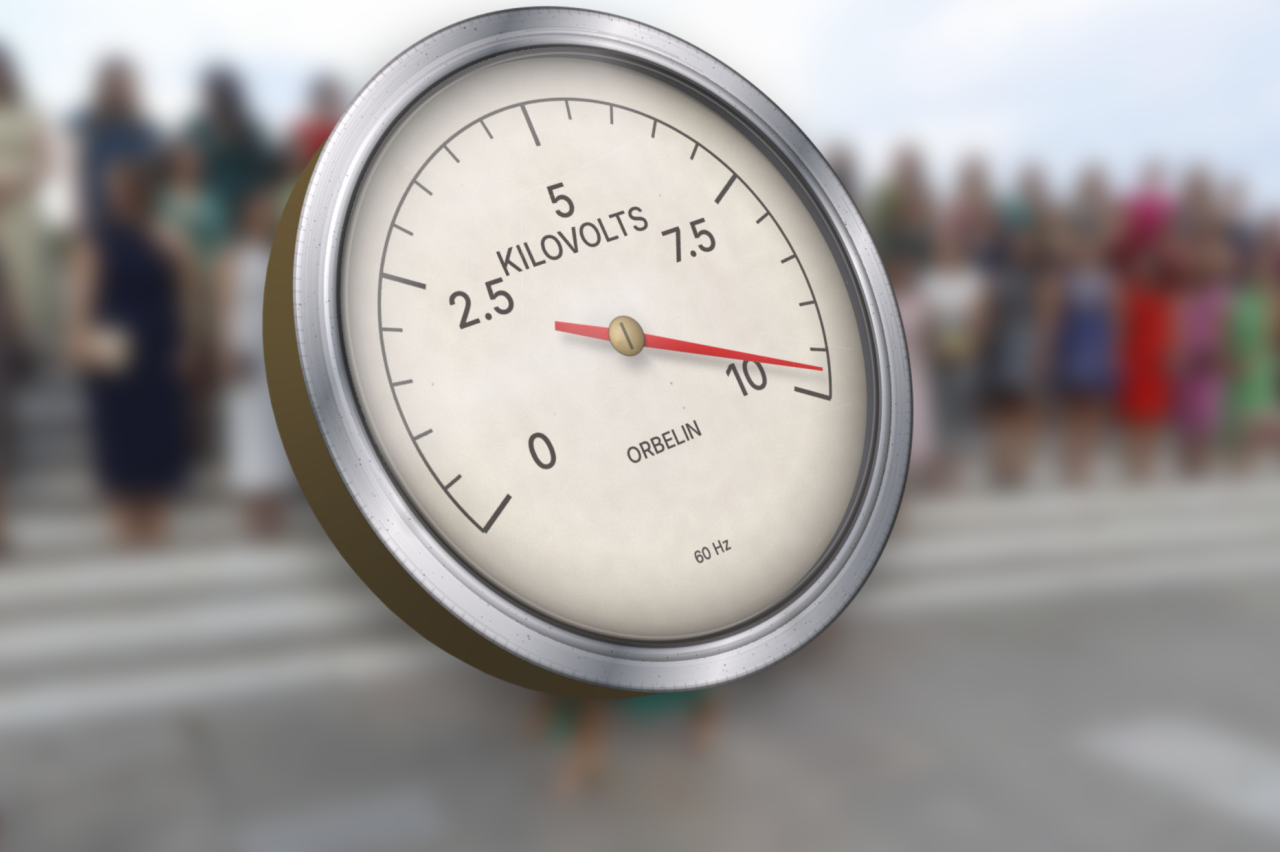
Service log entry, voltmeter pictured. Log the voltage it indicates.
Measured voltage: 9.75 kV
